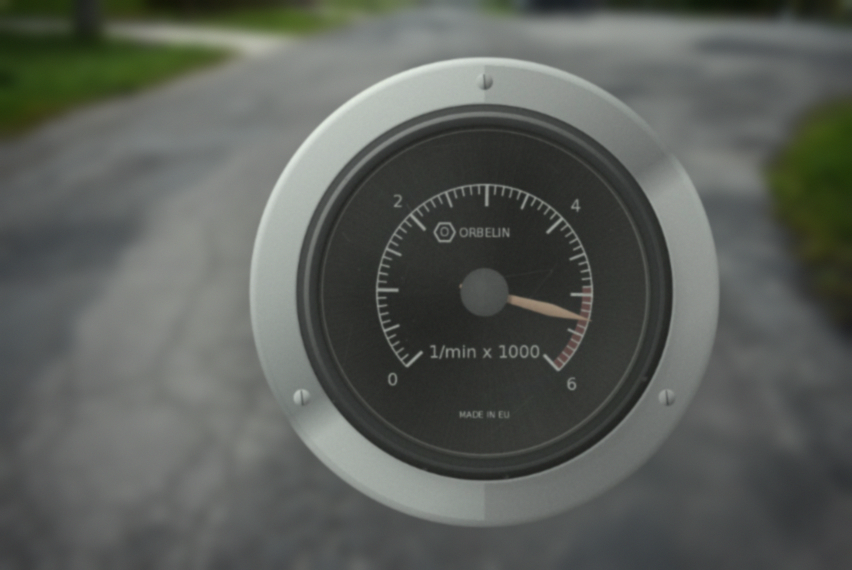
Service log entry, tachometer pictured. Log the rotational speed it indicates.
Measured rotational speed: 5300 rpm
